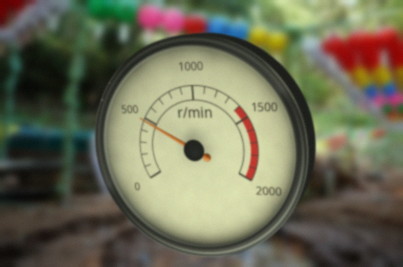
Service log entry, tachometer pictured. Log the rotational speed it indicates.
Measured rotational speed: 500 rpm
